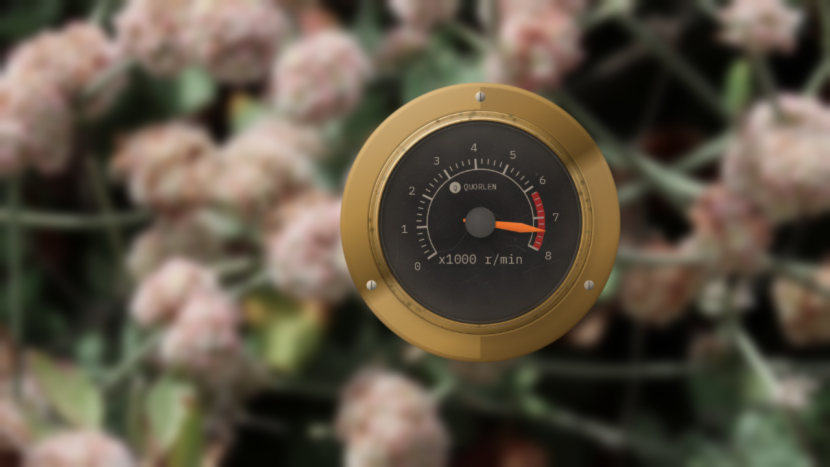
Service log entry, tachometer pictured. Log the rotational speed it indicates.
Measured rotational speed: 7400 rpm
